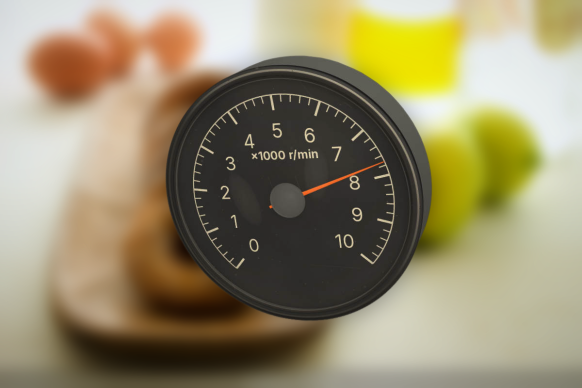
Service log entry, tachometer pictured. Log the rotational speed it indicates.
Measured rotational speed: 7700 rpm
